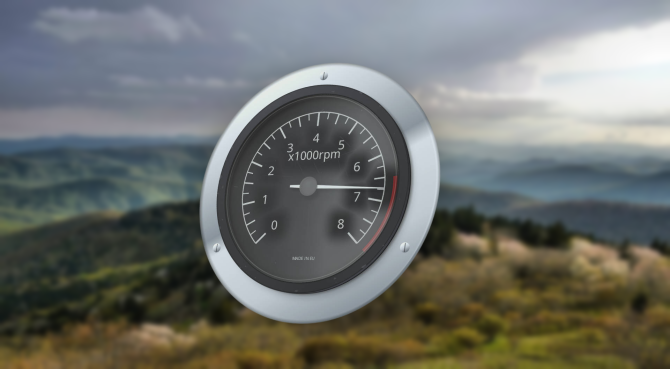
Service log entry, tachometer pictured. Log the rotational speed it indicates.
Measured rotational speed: 6750 rpm
